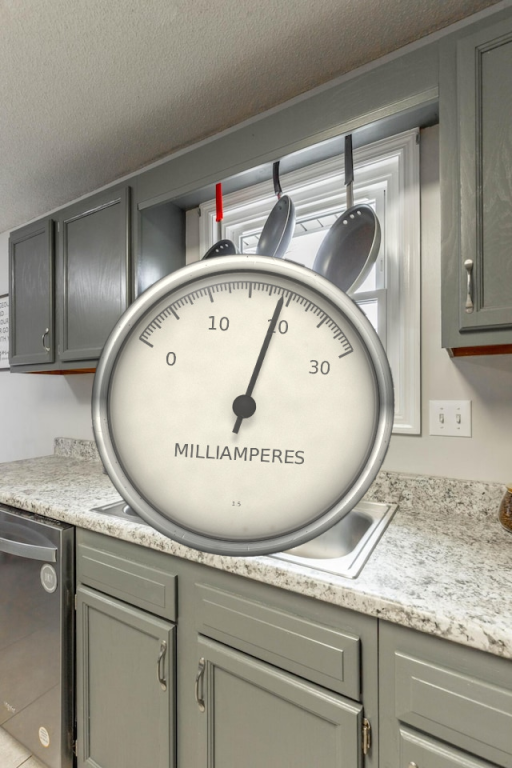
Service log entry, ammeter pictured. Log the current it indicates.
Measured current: 19 mA
